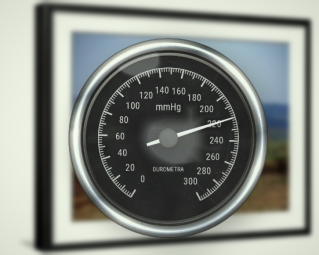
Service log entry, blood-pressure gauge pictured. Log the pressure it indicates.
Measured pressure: 220 mmHg
